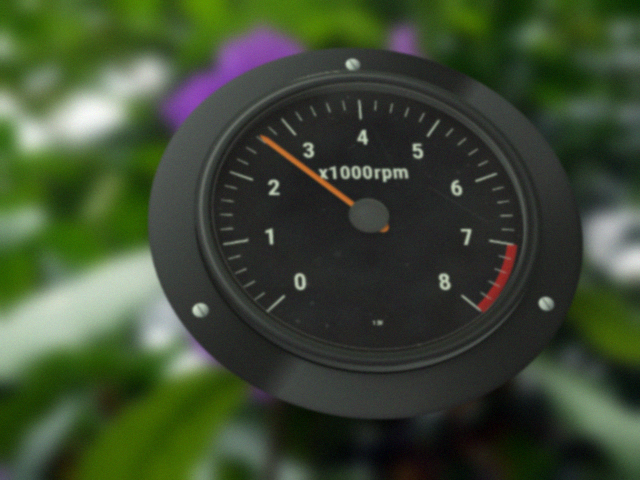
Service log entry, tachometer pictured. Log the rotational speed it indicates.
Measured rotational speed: 2600 rpm
